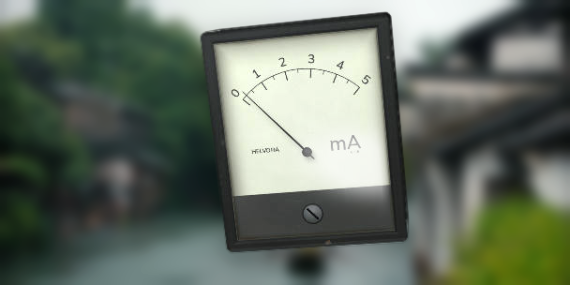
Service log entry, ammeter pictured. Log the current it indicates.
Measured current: 0.25 mA
